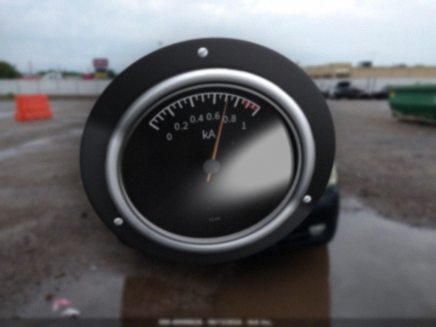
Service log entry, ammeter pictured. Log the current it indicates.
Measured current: 0.7 kA
